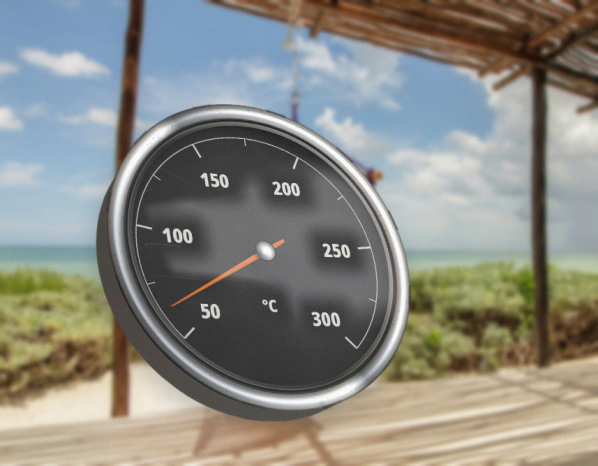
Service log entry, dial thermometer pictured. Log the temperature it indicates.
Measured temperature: 62.5 °C
